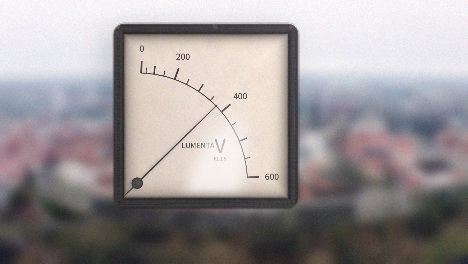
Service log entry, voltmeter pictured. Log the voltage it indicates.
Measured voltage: 375 V
